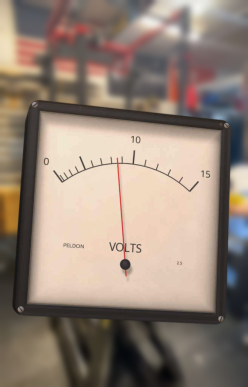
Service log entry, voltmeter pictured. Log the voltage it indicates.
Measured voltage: 8.5 V
